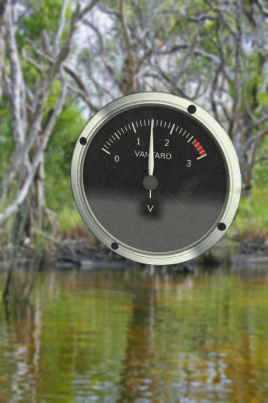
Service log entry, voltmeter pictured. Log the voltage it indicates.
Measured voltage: 1.5 V
